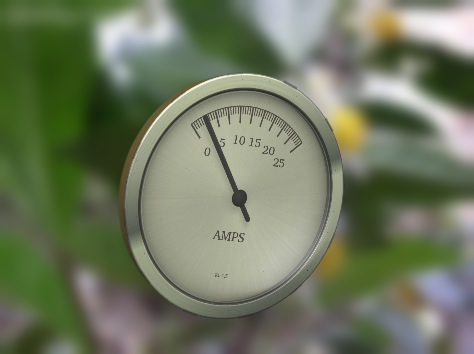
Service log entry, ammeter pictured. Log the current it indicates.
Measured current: 2.5 A
